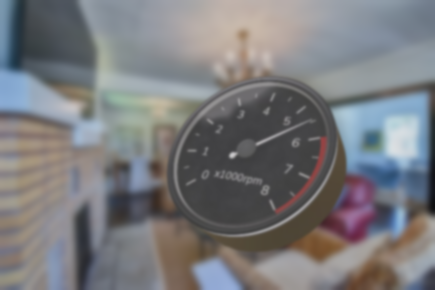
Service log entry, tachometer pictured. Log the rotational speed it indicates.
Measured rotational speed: 5500 rpm
